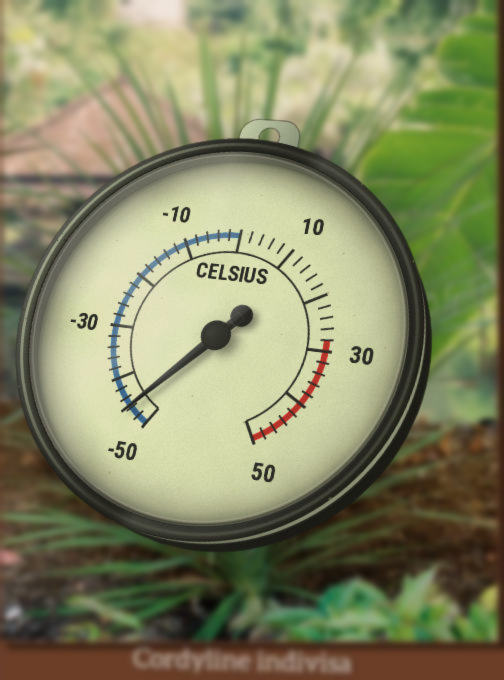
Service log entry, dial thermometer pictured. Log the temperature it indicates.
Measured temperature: -46 °C
